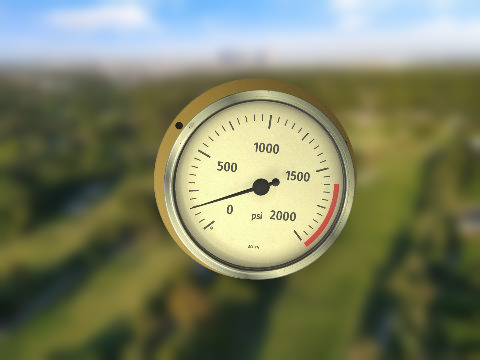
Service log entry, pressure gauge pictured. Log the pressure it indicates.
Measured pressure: 150 psi
